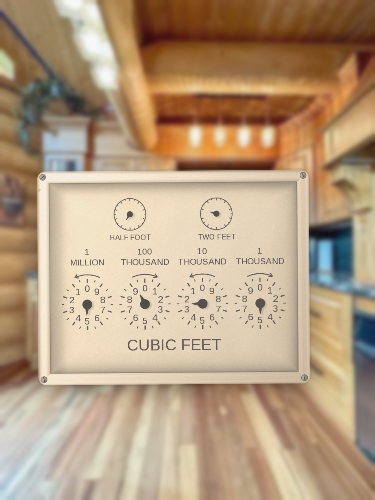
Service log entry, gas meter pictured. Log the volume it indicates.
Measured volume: 492500 ft³
